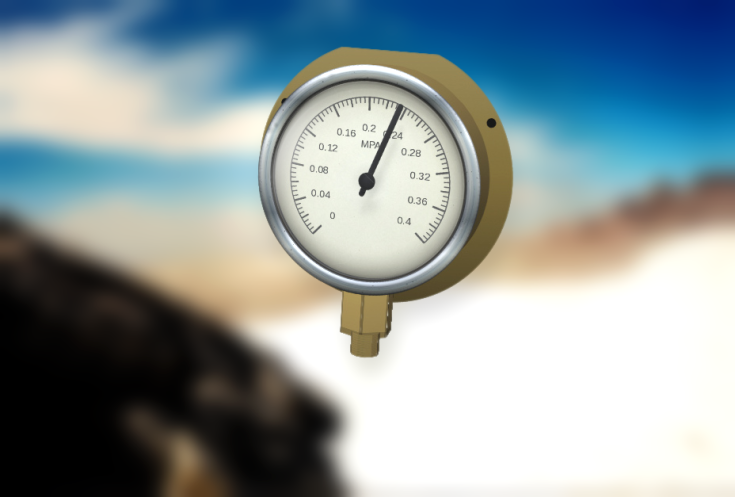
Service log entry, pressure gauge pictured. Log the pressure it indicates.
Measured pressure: 0.235 MPa
